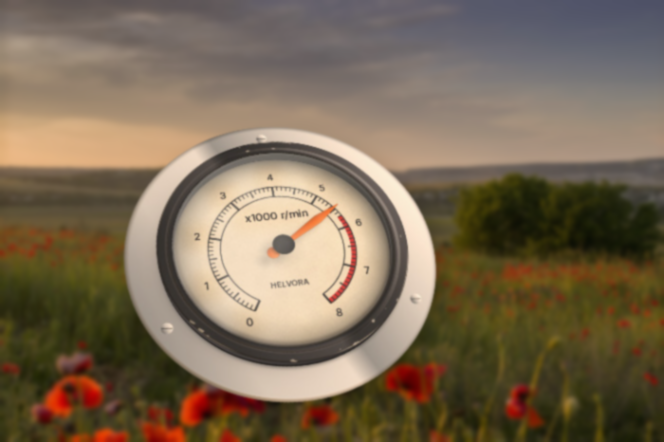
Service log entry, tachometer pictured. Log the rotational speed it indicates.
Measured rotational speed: 5500 rpm
